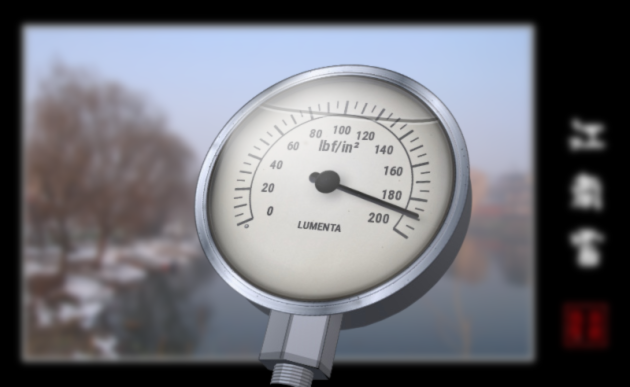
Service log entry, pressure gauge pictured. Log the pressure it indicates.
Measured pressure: 190 psi
